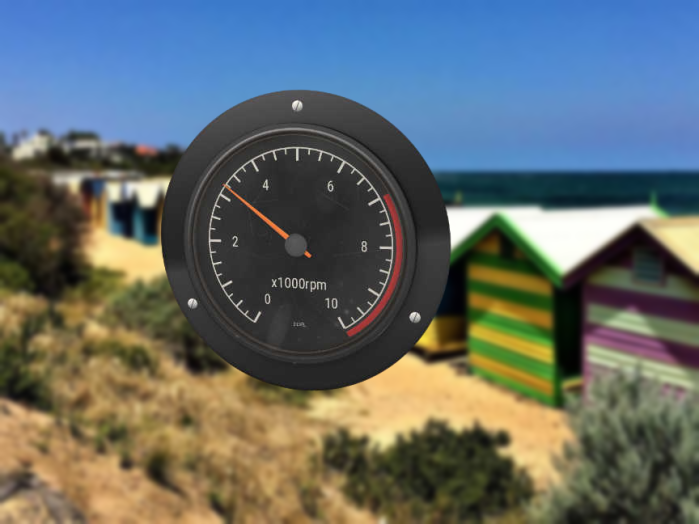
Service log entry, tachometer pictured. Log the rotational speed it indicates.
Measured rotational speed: 3250 rpm
